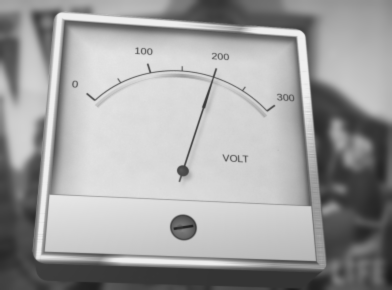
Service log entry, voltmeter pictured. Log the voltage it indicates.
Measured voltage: 200 V
